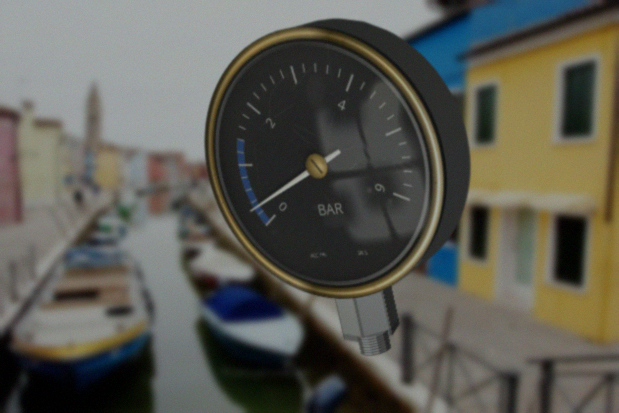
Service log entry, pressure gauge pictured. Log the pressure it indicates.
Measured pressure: 0.3 bar
